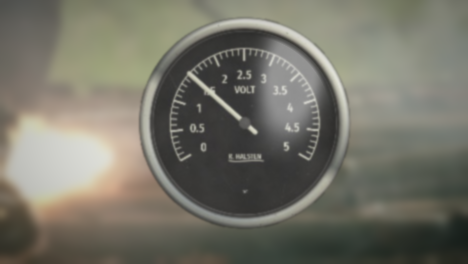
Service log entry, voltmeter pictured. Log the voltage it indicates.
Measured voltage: 1.5 V
